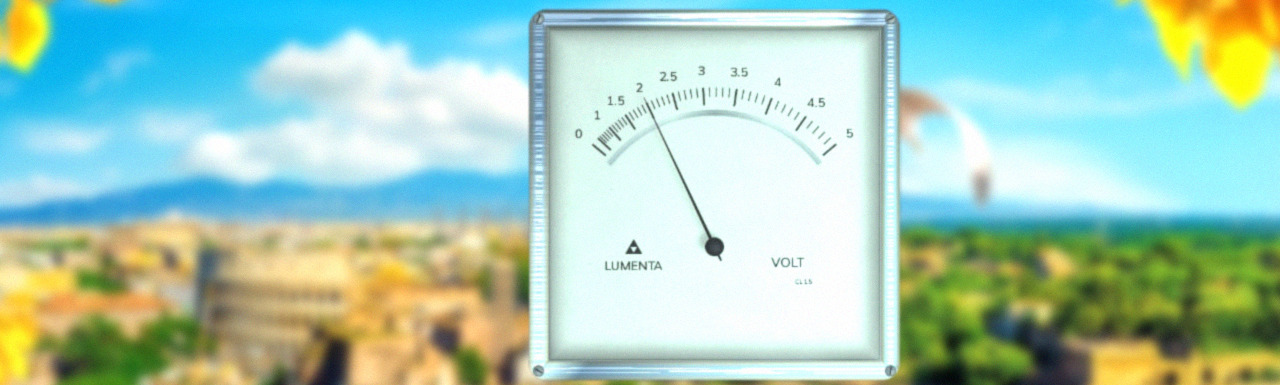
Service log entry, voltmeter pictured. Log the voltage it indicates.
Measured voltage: 2 V
